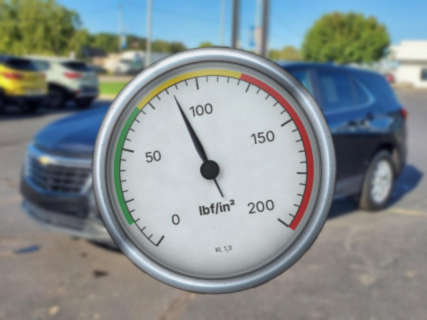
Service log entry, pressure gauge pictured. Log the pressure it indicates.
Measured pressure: 87.5 psi
